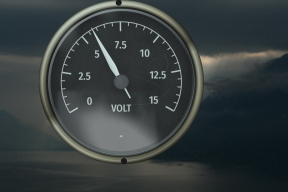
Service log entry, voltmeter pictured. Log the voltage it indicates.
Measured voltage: 5.75 V
